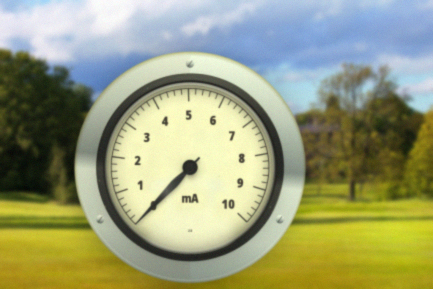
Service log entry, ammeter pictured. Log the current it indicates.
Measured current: 0 mA
